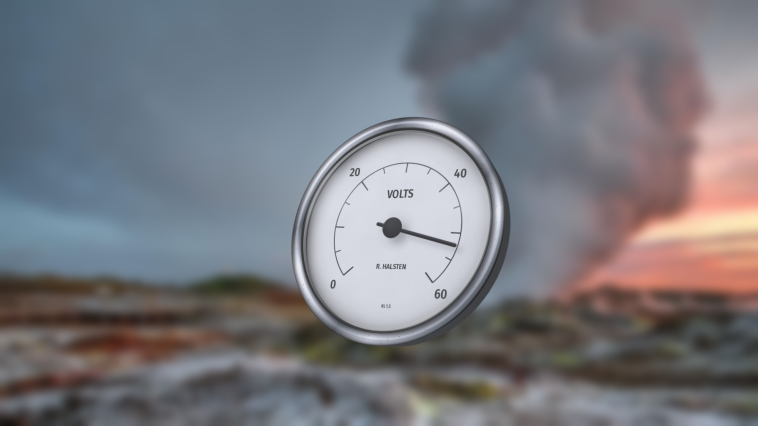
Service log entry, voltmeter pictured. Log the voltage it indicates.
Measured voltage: 52.5 V
